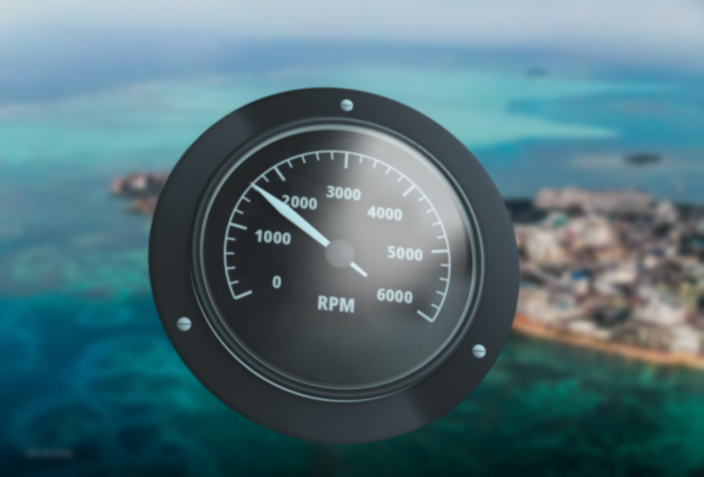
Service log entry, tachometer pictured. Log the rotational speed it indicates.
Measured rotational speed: 1600 rpm
